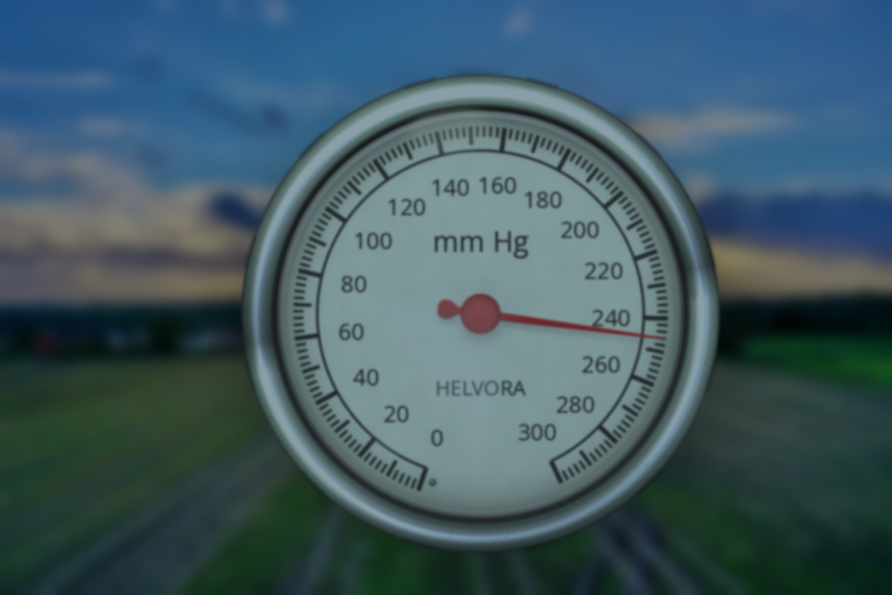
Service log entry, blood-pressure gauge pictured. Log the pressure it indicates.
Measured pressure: 246 mmHg
